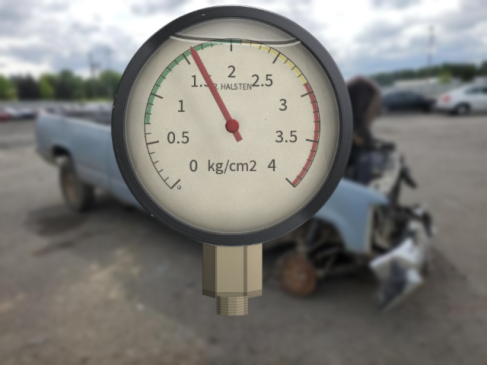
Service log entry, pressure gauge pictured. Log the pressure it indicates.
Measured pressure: 1.6 kg/cm²
